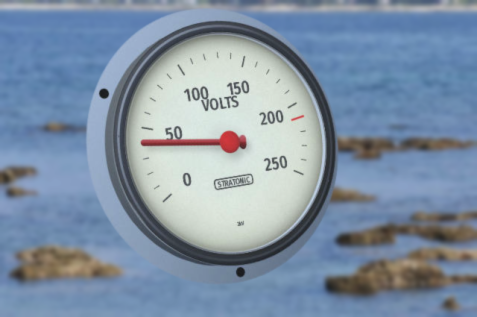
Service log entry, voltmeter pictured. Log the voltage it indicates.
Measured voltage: 40 V
